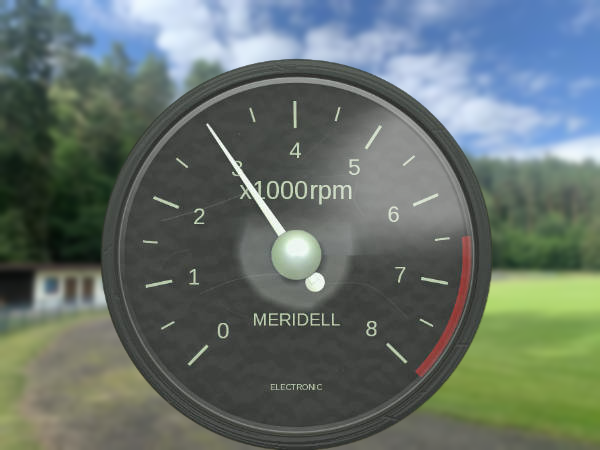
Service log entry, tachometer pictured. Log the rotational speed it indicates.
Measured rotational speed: 3000 rpm
